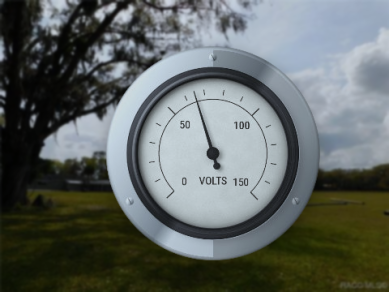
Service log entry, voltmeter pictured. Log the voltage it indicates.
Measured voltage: 65 V
